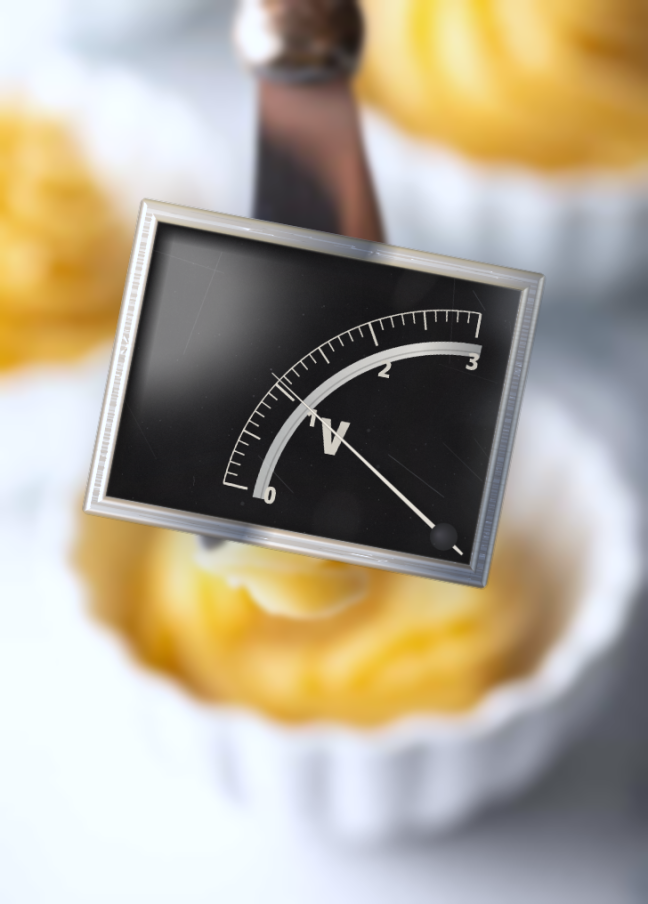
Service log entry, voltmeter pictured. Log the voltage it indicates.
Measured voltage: 1.05 V
